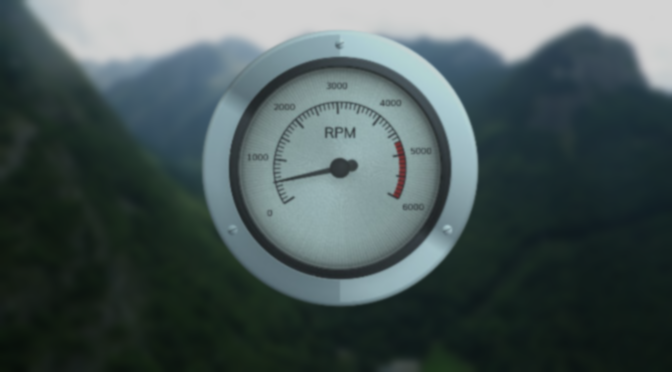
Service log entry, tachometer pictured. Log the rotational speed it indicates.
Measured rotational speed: 500 rpm
